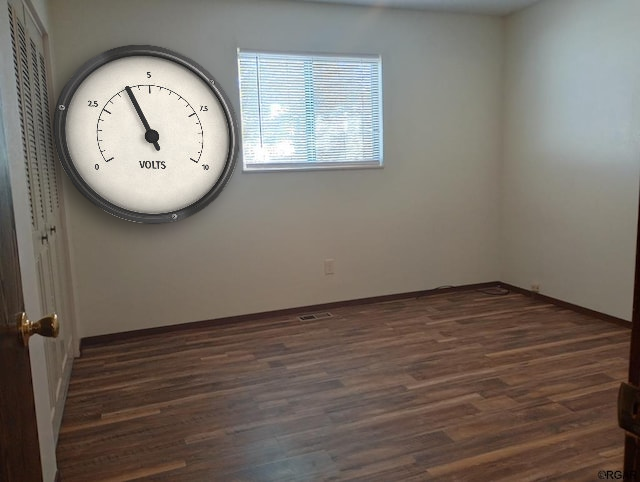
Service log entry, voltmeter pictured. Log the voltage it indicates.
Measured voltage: 4 V
